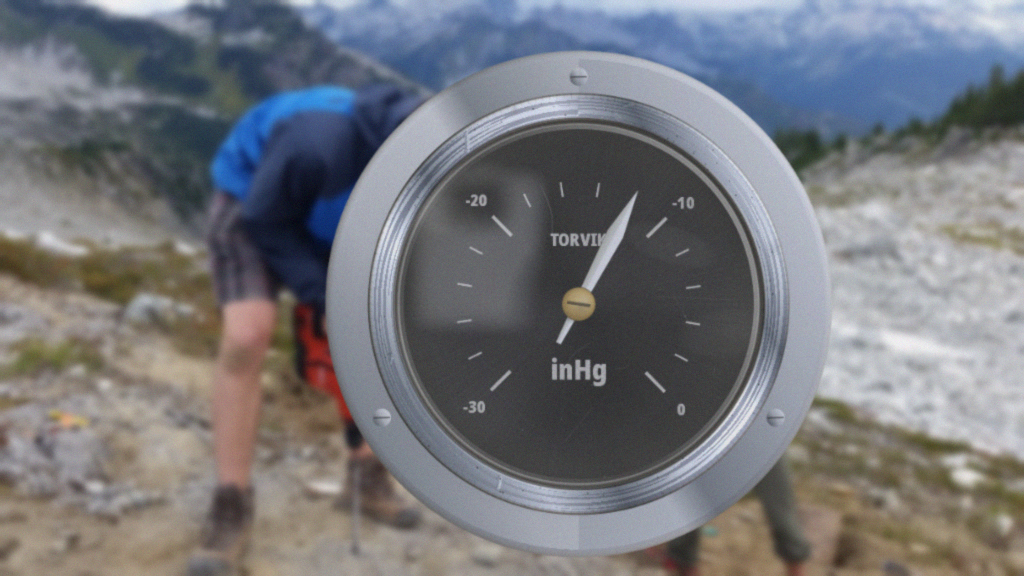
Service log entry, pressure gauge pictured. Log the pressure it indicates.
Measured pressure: -12 inHg
